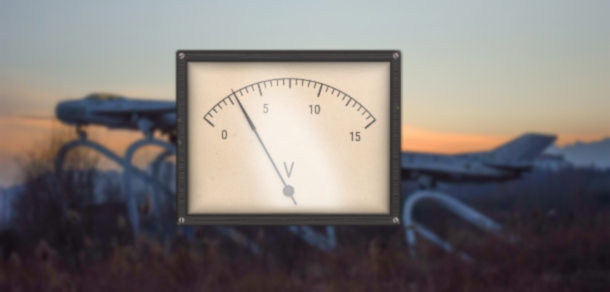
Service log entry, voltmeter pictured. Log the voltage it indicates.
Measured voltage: 3 V
